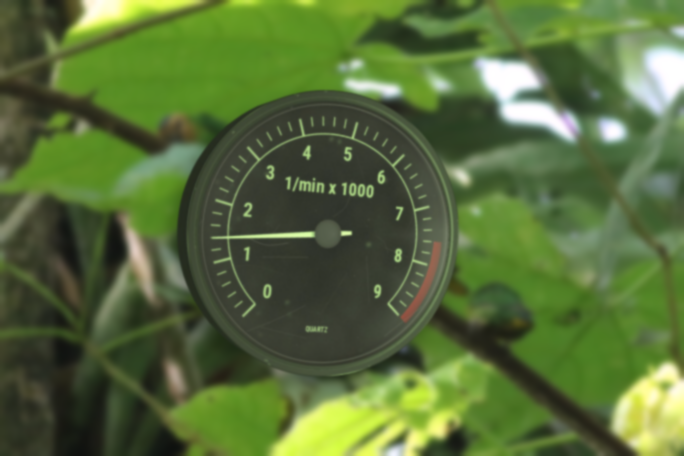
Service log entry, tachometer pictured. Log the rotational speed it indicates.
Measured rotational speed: 1400 rpm
